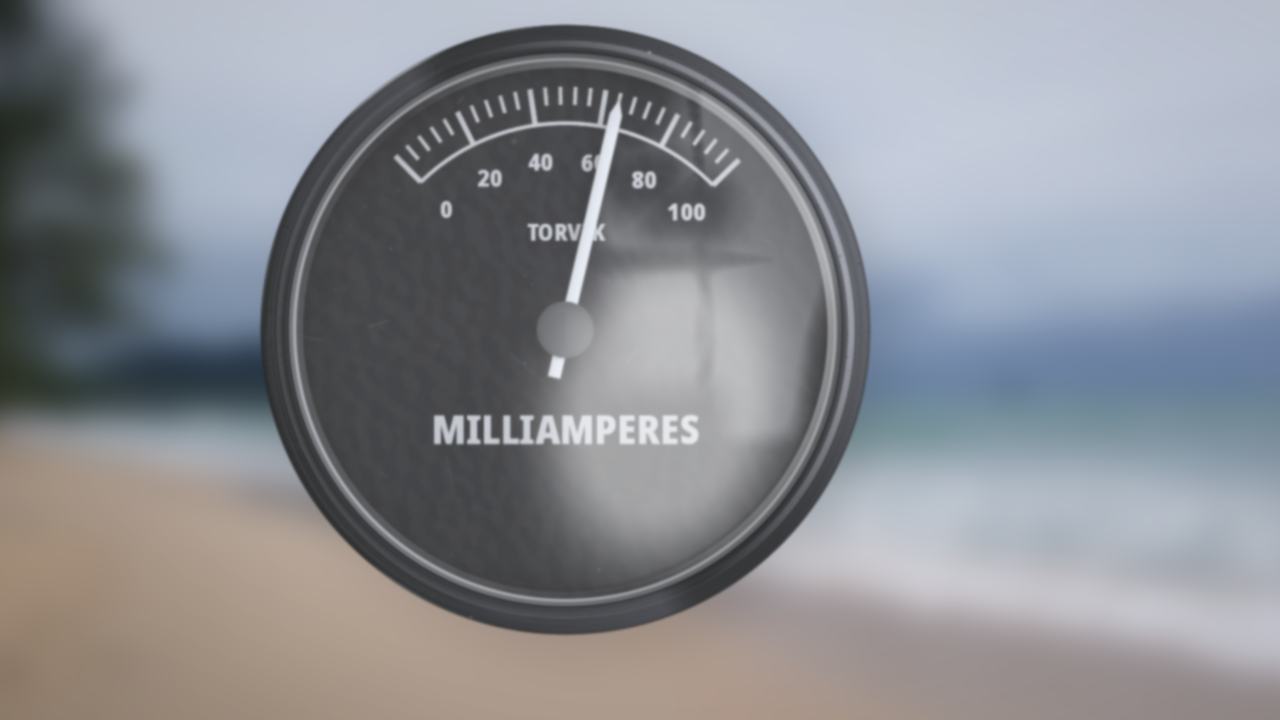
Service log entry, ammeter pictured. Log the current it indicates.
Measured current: 64 mA
